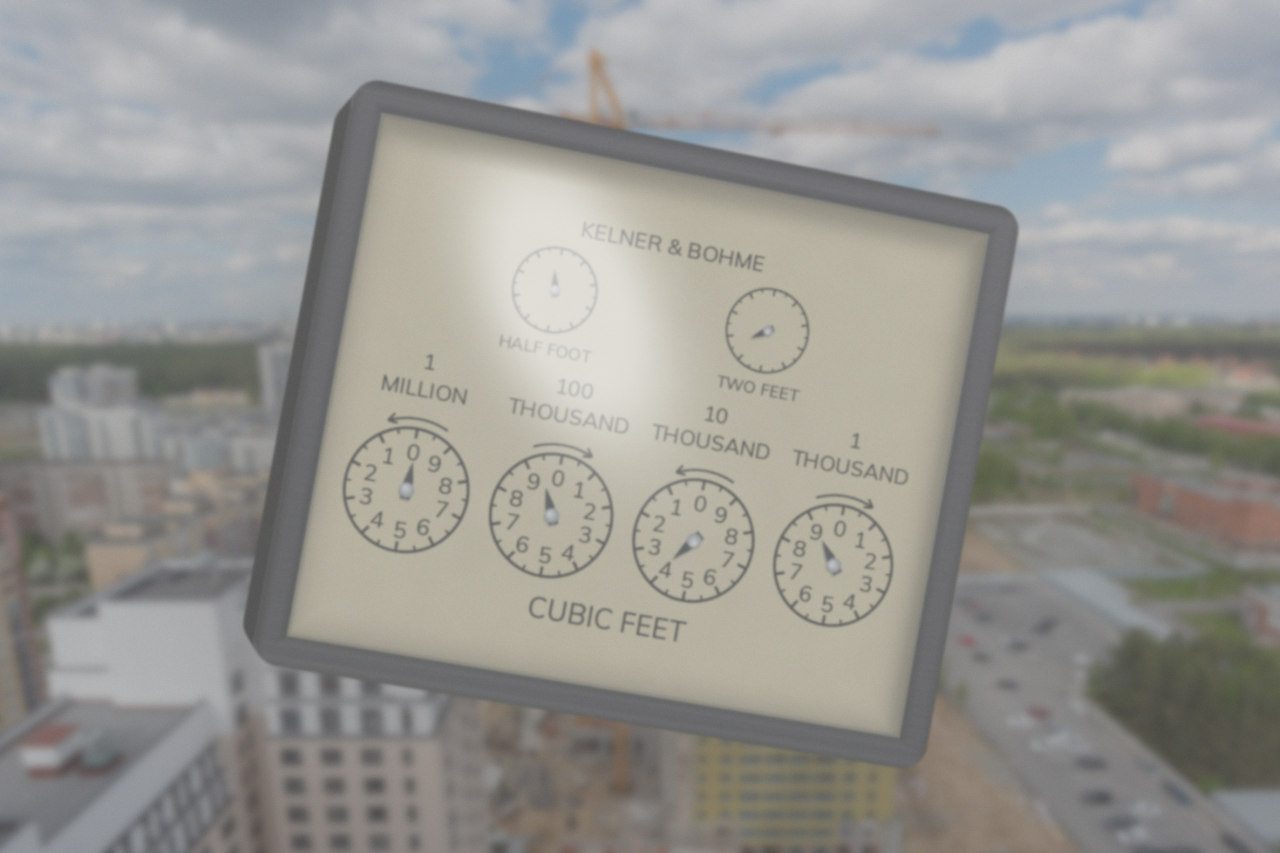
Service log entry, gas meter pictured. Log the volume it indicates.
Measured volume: 993900 ft³
